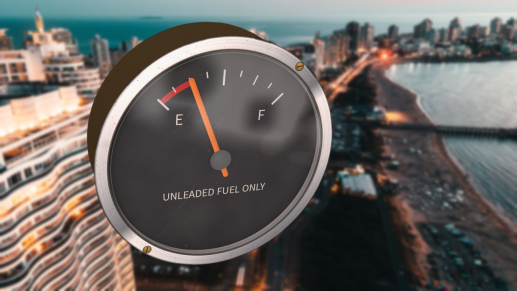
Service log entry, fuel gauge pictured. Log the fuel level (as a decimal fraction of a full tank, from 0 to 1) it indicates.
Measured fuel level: 0.25
